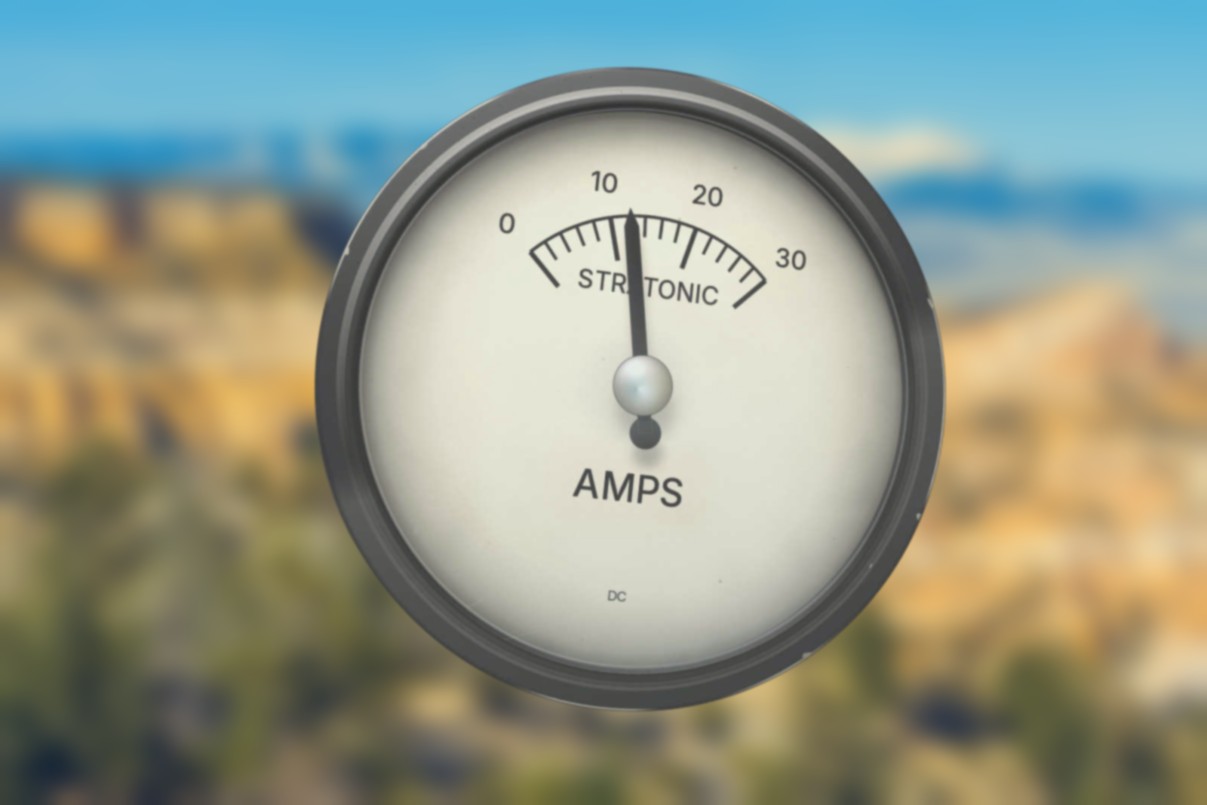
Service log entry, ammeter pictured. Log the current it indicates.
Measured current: 12 A
